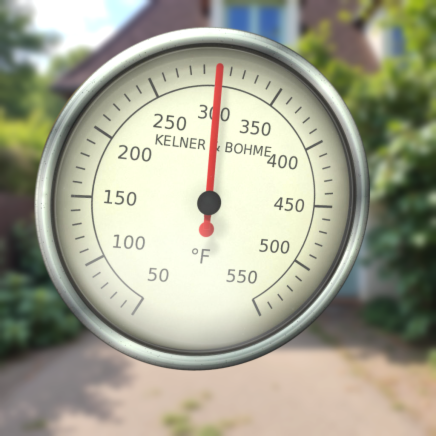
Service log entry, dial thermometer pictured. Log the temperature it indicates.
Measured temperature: 300 °F
